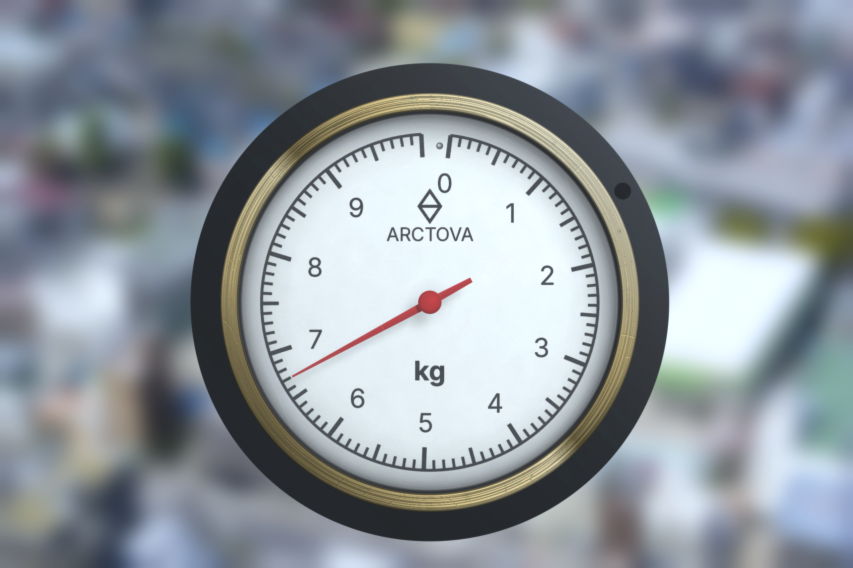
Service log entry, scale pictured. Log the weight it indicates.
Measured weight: 6.7 kg
